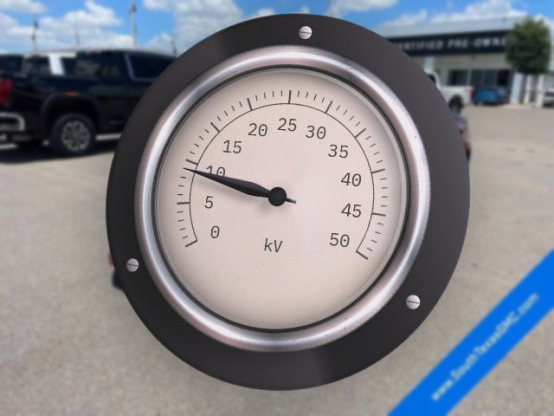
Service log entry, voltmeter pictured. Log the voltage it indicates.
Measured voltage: 9 kV
